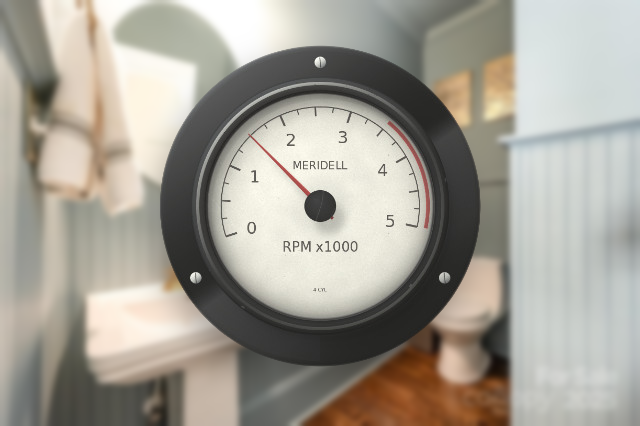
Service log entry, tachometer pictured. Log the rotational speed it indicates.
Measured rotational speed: 1500 rpm
